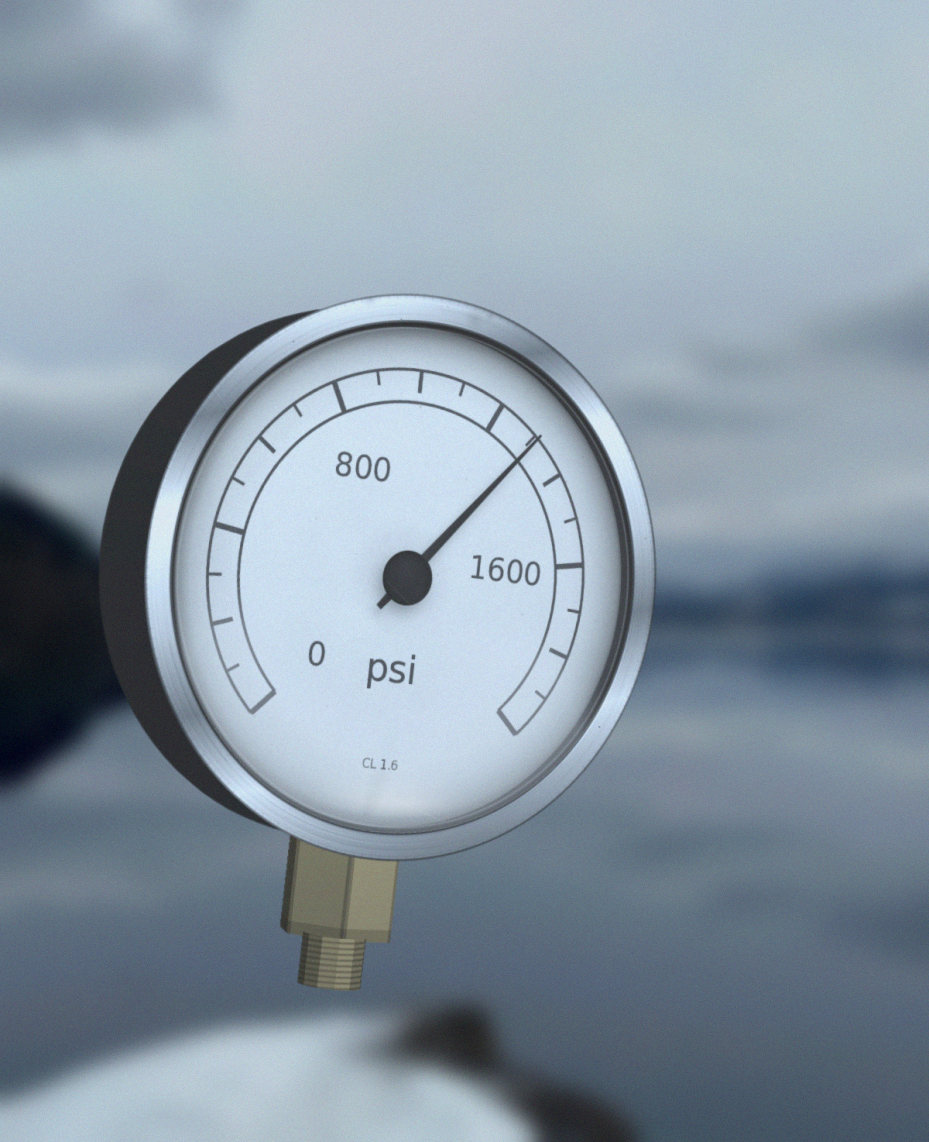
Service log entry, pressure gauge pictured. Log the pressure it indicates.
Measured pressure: 1300 psi
